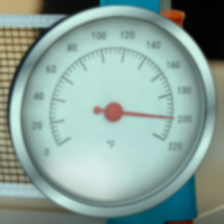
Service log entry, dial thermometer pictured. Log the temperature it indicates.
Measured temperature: 200 °F
